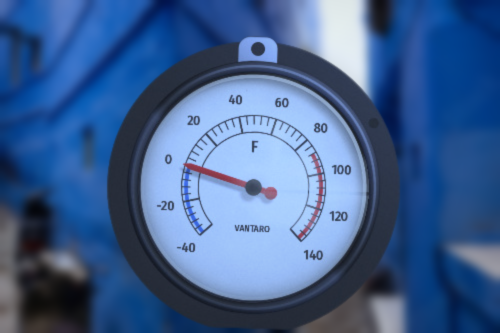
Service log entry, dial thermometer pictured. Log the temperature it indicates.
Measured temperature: 0 °F
